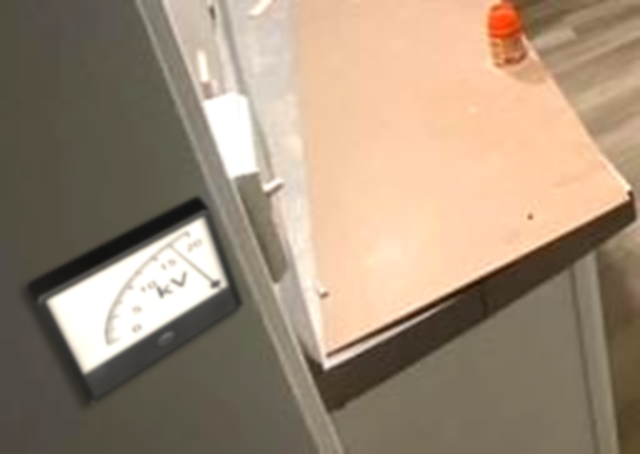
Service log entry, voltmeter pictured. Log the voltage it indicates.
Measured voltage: 17.5 kV
